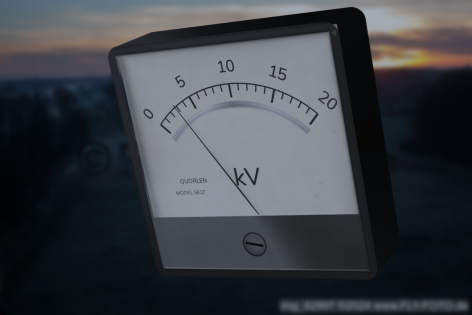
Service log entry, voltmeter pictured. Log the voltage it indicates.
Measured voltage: 3 kV
